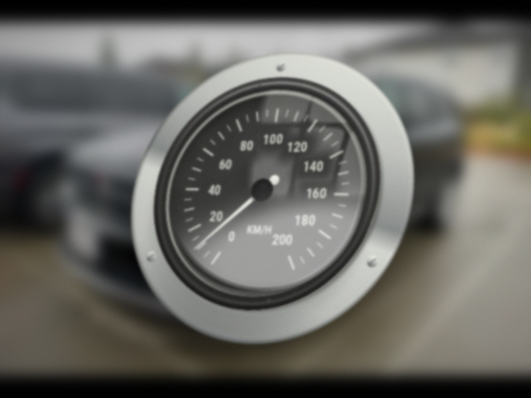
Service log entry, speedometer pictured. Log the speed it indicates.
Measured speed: 10 km/h
